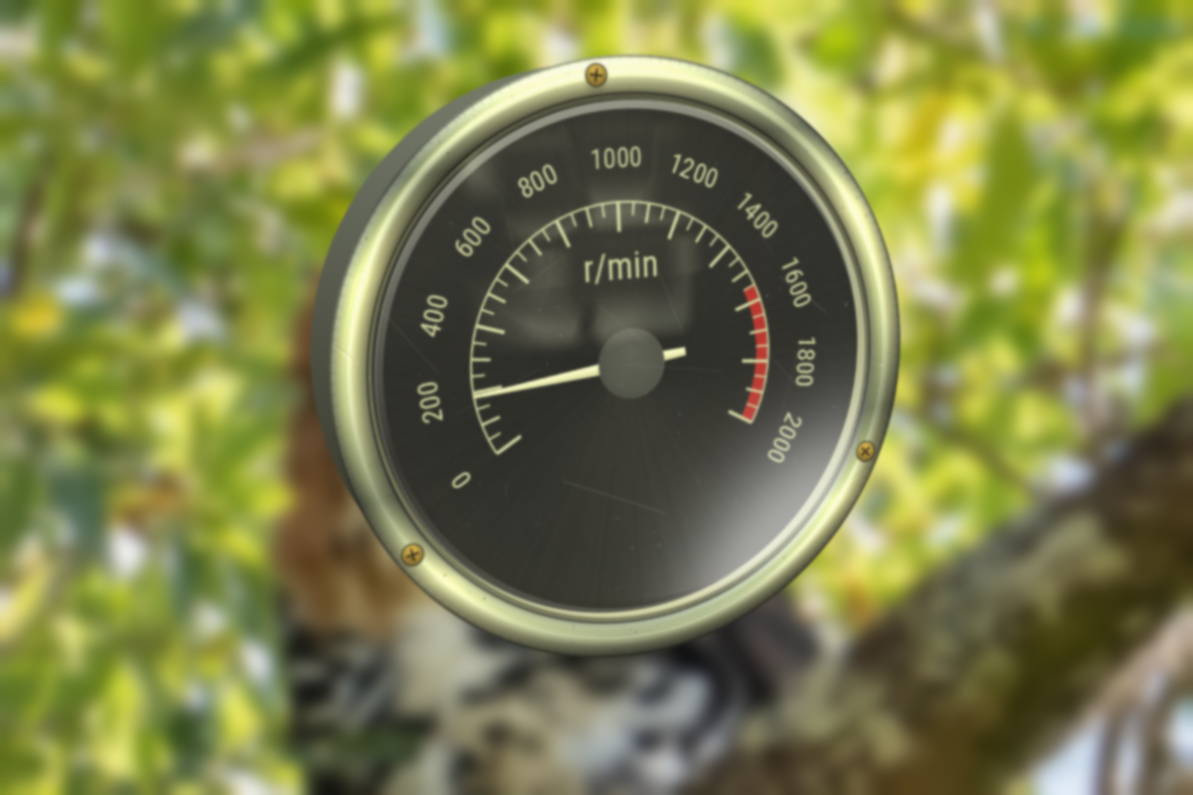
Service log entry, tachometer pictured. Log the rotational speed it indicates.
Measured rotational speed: 200 rpm
